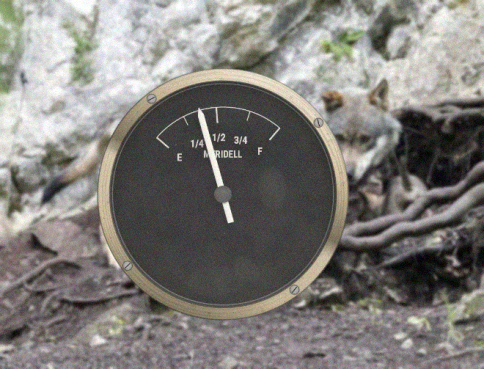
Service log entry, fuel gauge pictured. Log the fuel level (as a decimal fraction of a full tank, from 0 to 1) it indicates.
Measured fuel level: 0.375
